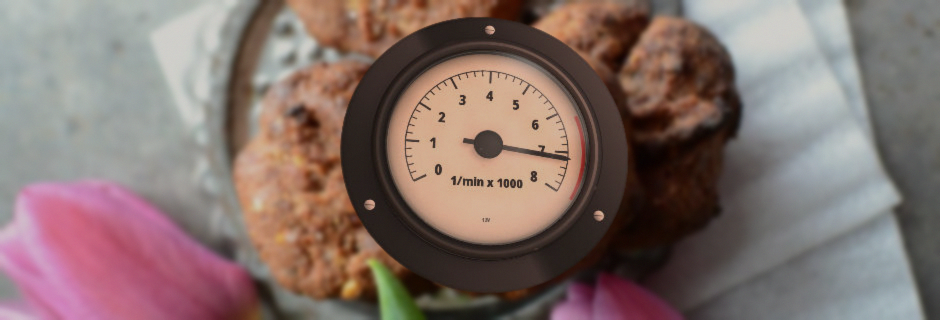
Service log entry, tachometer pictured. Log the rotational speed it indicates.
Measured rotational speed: 7200 rpm
